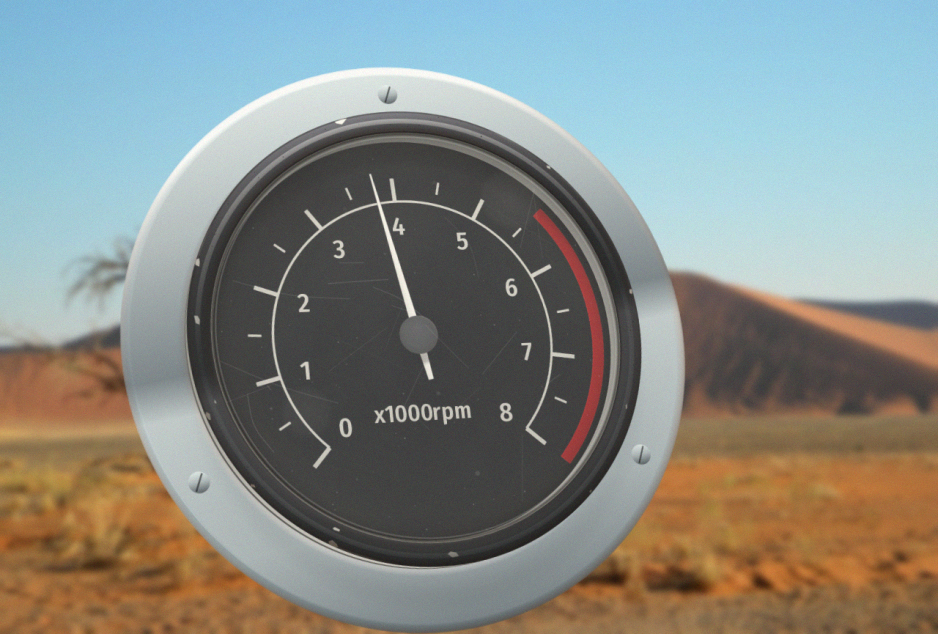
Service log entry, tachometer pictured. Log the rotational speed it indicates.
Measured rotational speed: 3750 rpm
